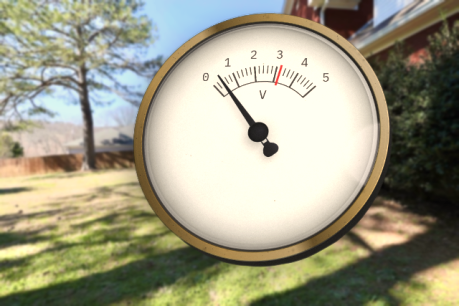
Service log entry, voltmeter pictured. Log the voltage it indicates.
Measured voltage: 0.4 V
